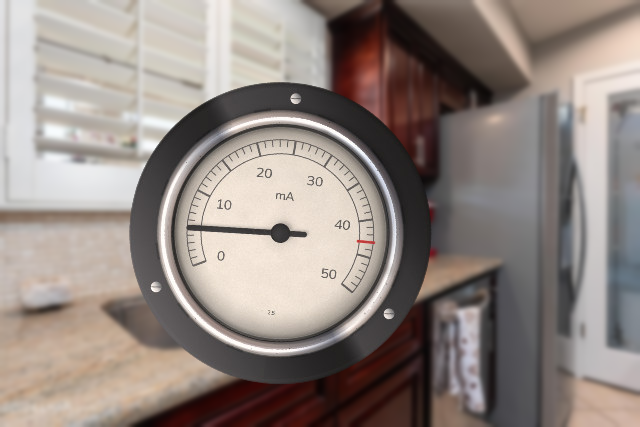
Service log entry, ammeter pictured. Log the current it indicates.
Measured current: 5 mA
